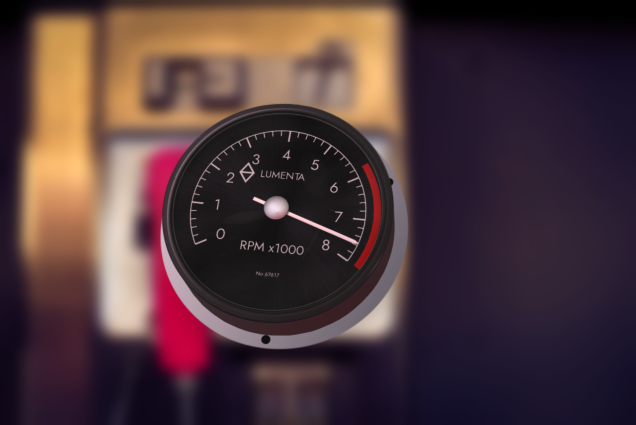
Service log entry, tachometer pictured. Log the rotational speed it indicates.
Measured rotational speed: 7600 rpm
